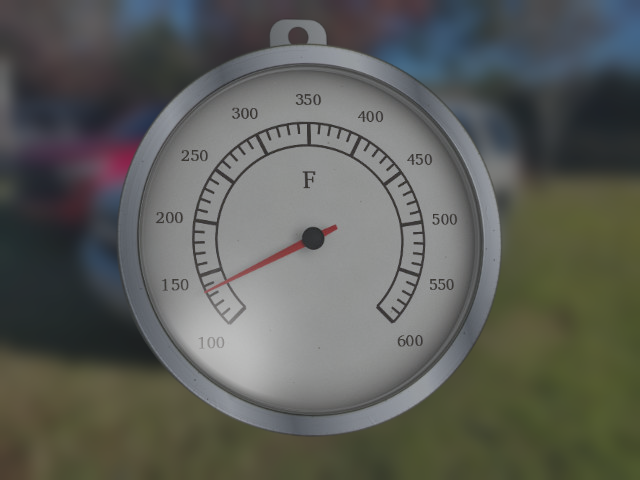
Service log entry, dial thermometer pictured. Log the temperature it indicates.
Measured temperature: 135 °F
